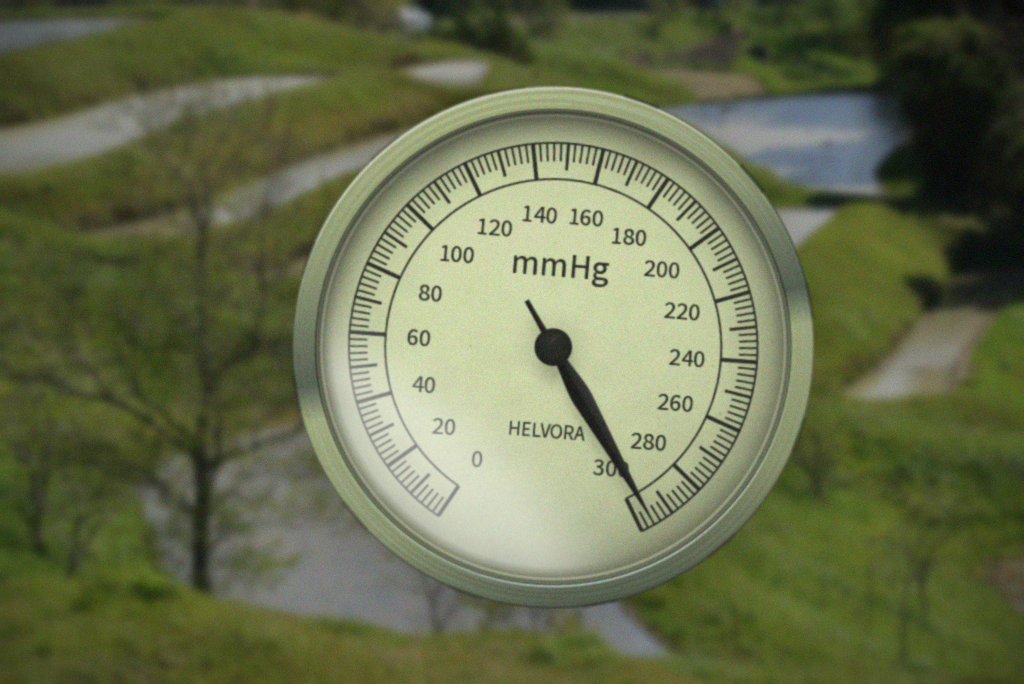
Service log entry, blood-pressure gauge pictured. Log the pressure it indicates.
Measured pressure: 296 mmHg
